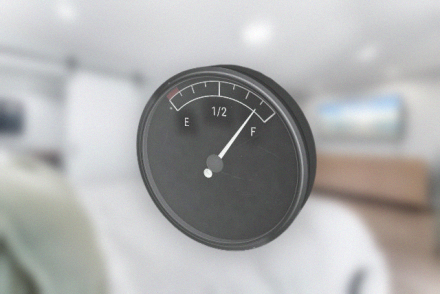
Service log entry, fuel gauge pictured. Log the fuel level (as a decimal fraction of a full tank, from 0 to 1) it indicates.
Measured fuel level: 0.875
